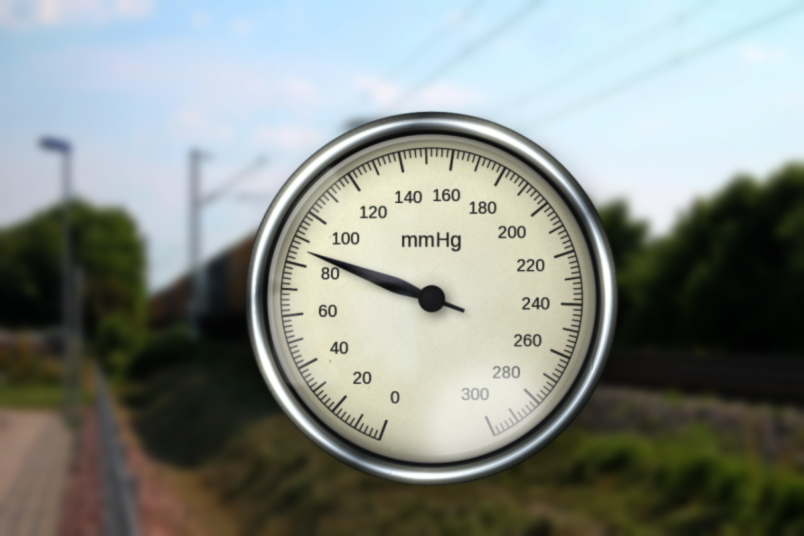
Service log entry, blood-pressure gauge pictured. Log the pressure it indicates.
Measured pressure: 86 mmHg
